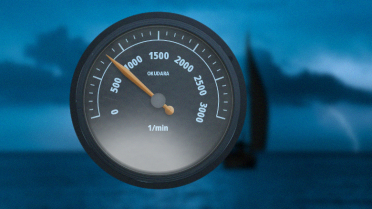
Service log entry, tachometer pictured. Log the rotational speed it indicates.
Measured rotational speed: 800 rpm
